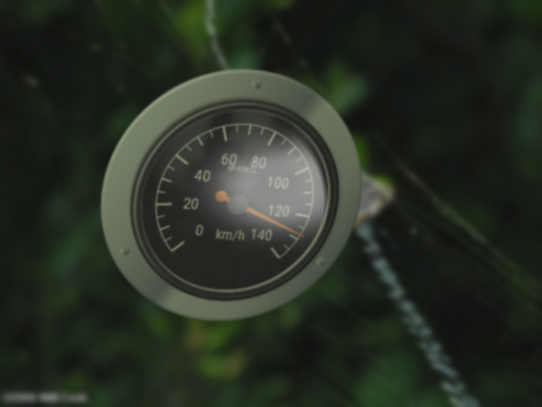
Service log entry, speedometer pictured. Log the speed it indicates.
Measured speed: 127.5 km/h
